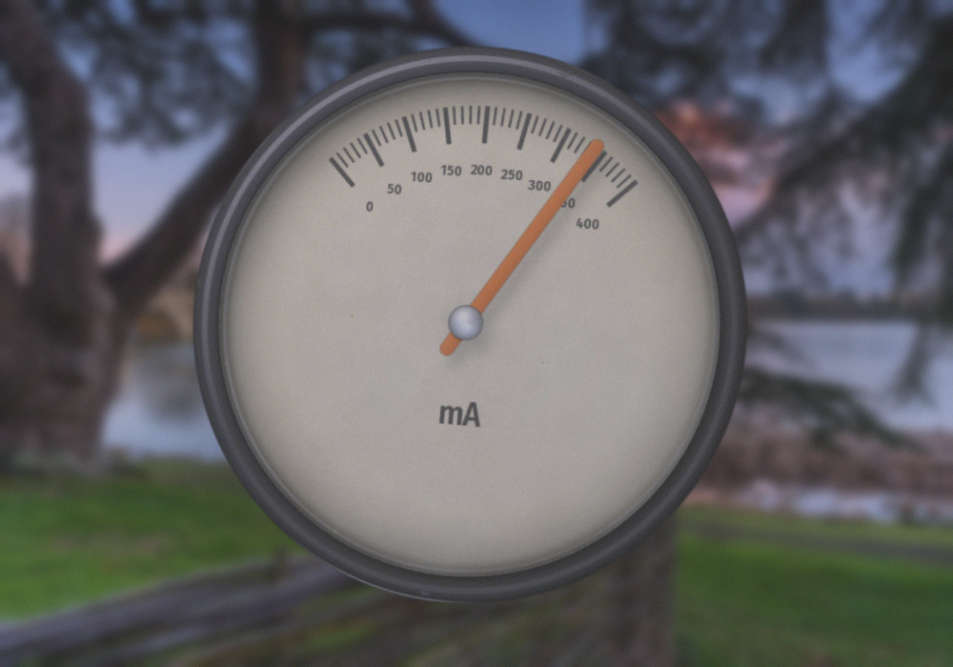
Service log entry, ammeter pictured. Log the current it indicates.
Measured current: 340 mA
